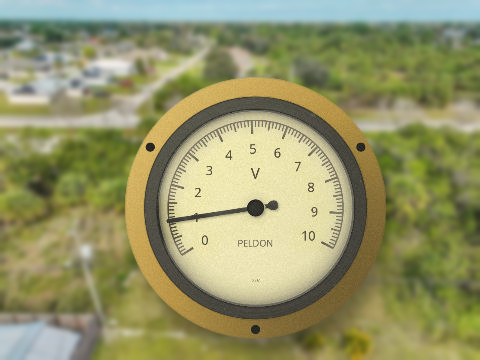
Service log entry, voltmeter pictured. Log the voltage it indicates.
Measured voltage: 1 V
